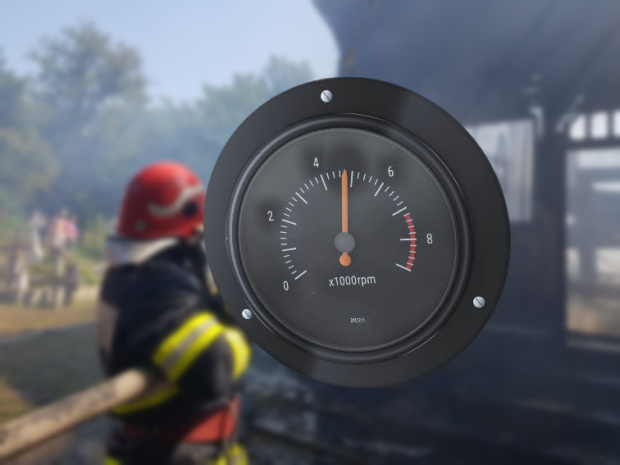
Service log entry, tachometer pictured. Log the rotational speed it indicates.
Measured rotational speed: 4800 rpm
